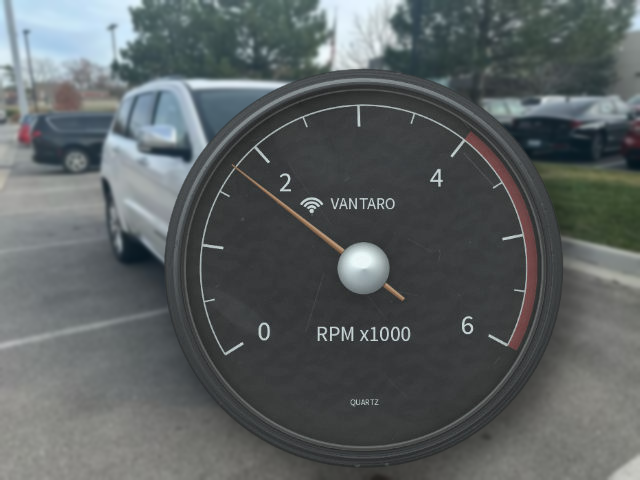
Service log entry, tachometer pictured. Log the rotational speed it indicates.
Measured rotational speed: 1750 rpm
